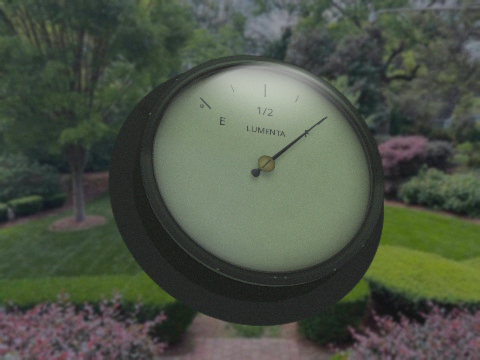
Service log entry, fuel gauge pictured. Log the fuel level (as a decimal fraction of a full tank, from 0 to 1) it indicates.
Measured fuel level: 1
